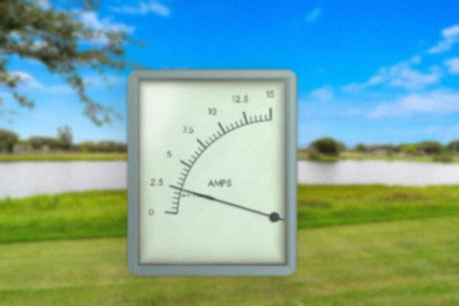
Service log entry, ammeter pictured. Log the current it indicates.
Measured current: 2.5 A
